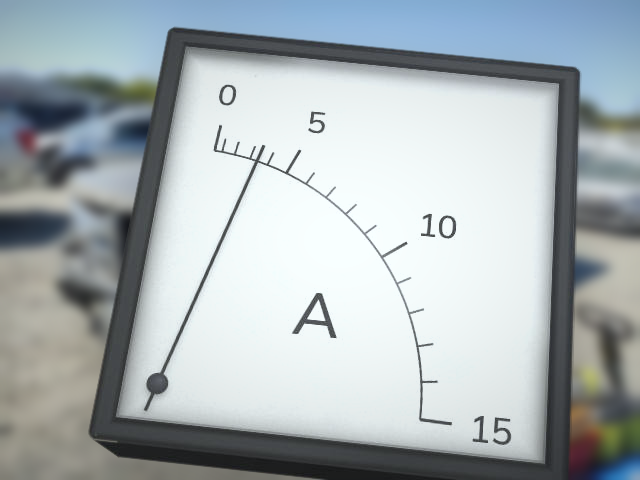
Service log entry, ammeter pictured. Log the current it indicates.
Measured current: 3.5 A
